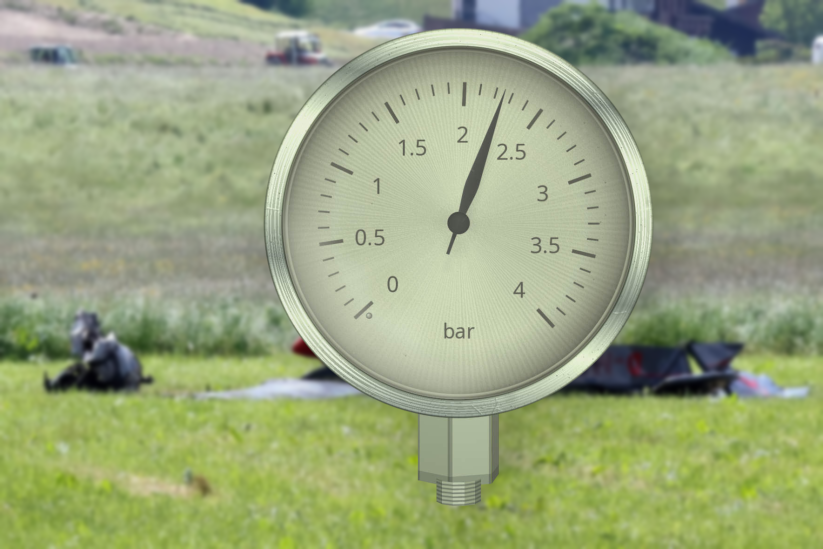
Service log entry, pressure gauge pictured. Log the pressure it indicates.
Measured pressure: 2.25 bar
